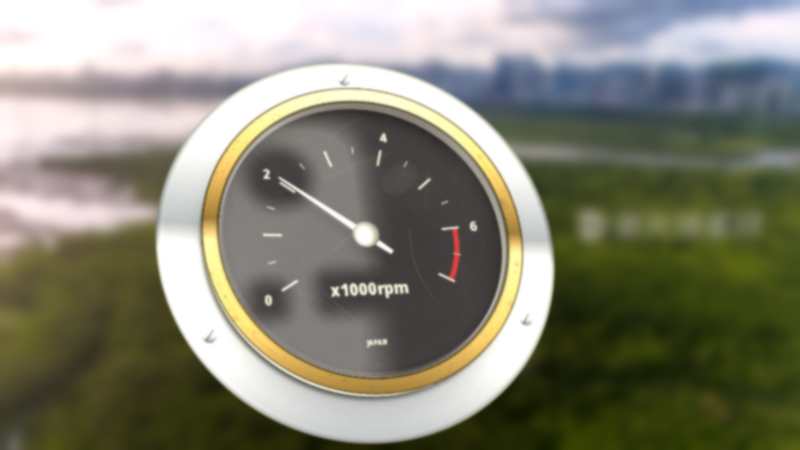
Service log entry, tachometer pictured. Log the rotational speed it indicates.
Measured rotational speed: 2000 rpm
